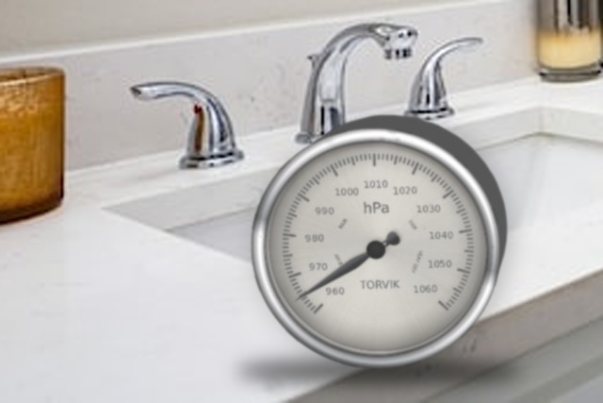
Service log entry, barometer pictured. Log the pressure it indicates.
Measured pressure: 965 hPa
